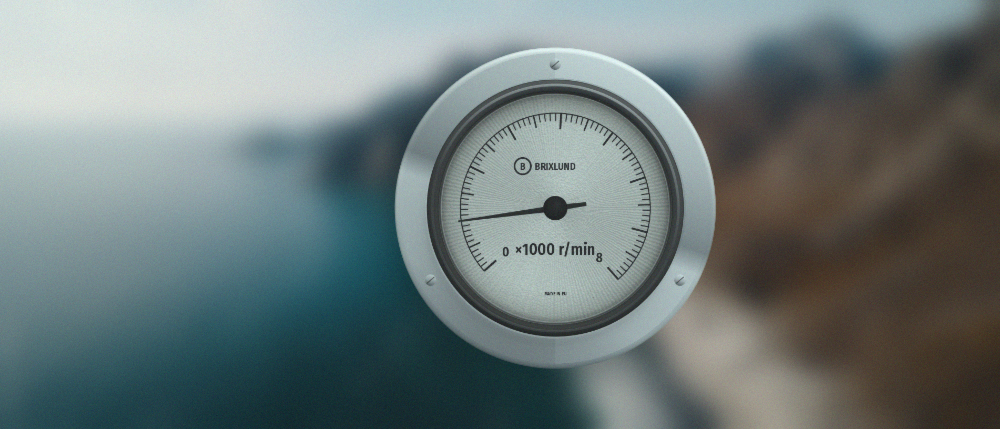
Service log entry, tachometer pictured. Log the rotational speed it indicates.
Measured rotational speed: 1000 rpm
